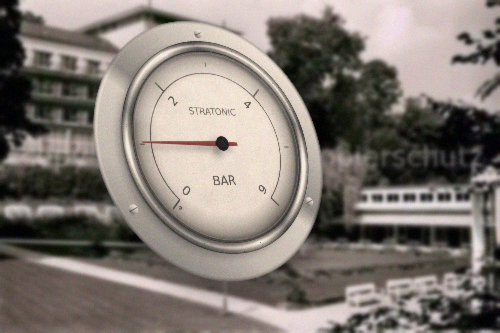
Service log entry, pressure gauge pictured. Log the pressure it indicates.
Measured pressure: 1 bar
